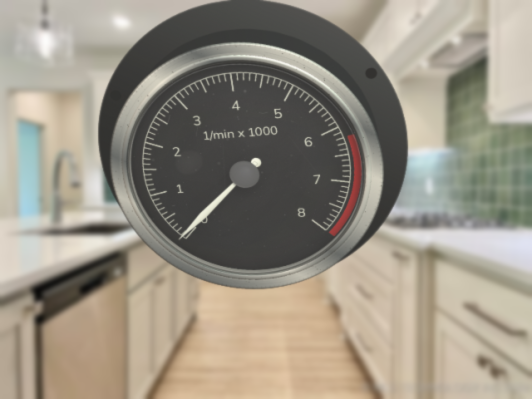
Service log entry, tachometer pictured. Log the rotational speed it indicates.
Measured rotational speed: 100 rpm
